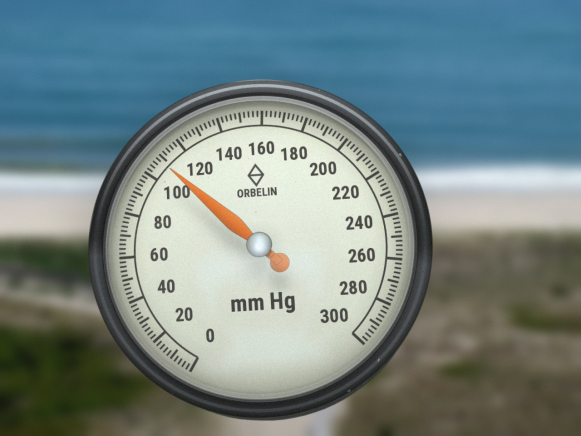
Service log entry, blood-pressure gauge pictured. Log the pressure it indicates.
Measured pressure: 108 mmHg
